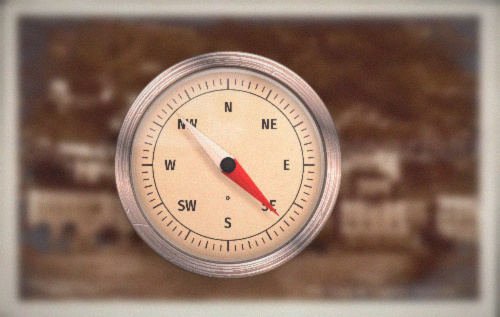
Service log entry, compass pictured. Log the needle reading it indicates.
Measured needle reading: 135 °
